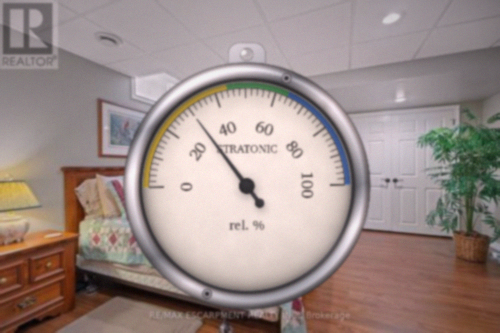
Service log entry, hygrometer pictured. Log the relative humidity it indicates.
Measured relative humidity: 30 %
